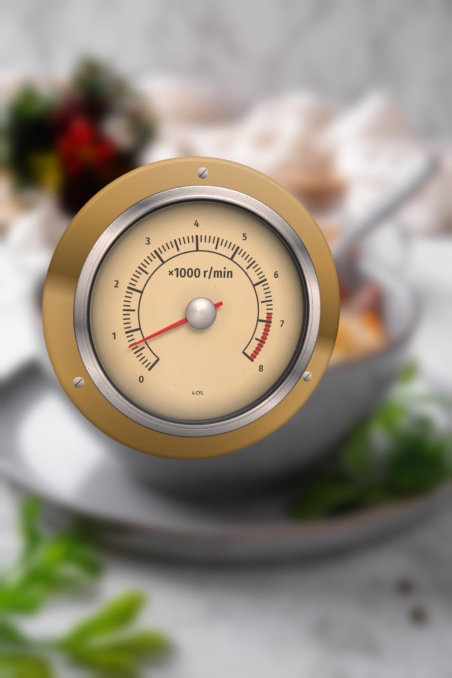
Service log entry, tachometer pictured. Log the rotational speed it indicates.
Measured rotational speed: 700 rpm
